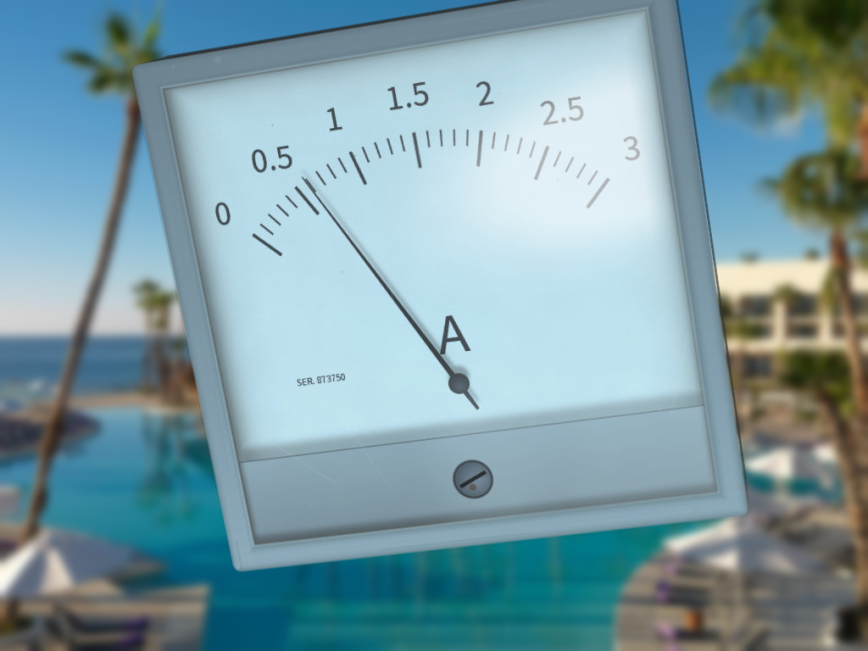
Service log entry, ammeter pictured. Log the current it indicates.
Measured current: 0.6 A
